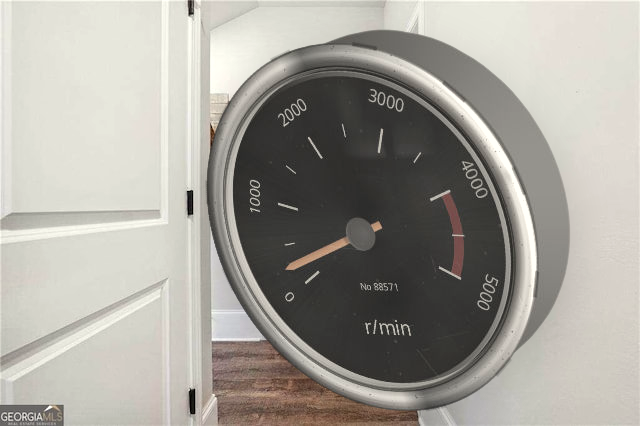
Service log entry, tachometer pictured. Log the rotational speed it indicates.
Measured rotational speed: 250 rpm
